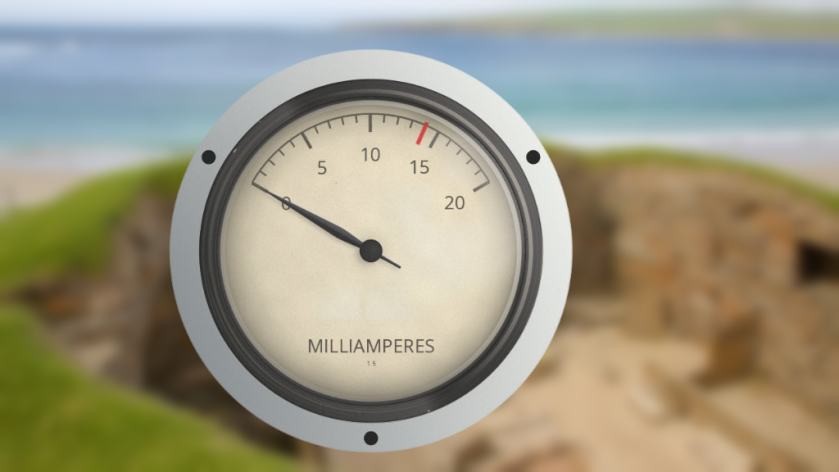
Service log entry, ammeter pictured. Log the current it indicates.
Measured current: 0 mA
